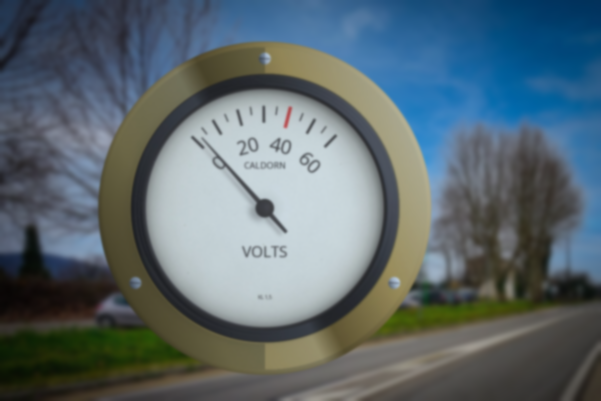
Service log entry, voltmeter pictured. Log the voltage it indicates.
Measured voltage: 2.5 V
